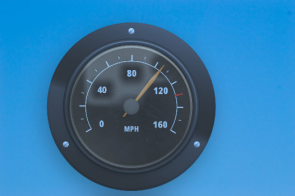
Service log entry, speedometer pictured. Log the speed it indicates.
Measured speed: 105 mph
